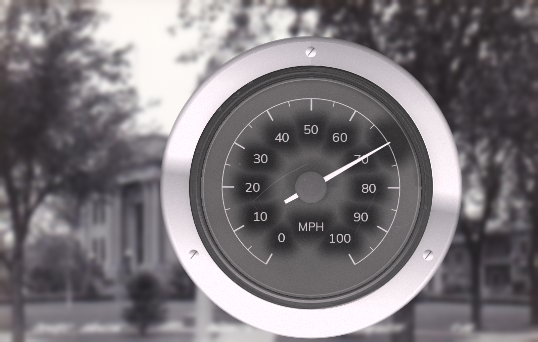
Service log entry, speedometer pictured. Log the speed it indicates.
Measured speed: 70 mph
